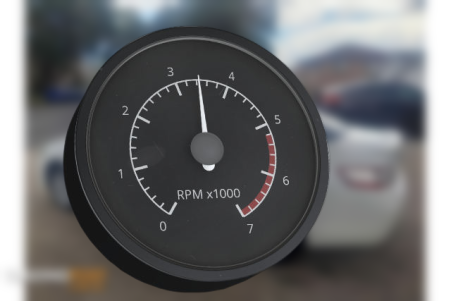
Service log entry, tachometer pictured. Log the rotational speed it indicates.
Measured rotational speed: 3400 rpm
